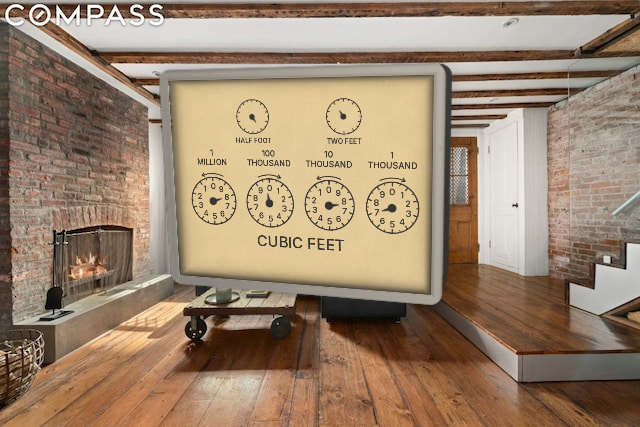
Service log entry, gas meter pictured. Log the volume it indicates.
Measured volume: 797700 ft³
